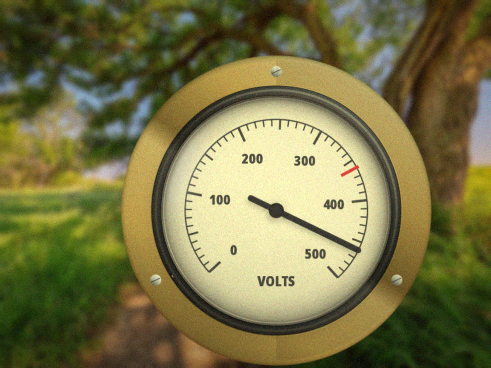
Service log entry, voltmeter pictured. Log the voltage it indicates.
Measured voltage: 460 V
